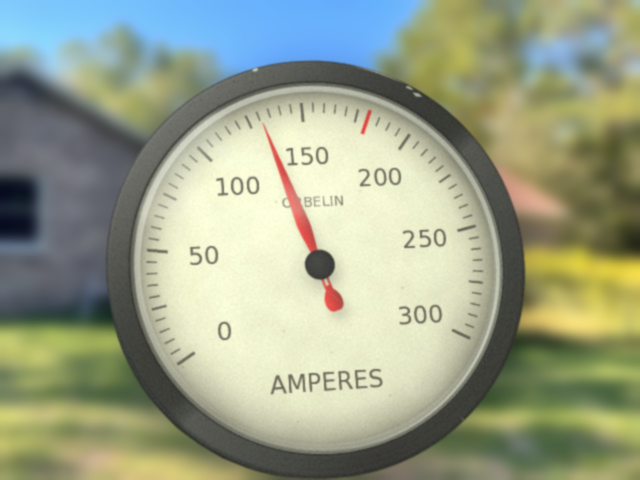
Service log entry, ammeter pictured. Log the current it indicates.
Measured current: 130 A
